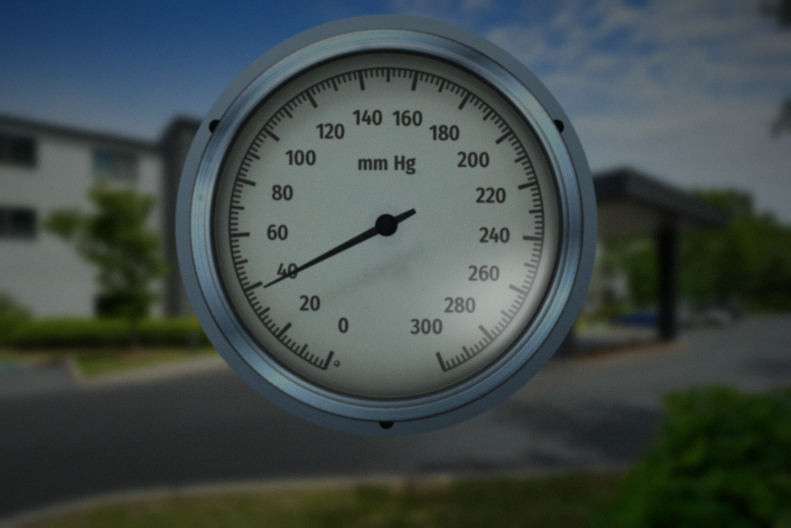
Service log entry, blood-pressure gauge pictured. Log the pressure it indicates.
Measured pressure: 38 mmHg
